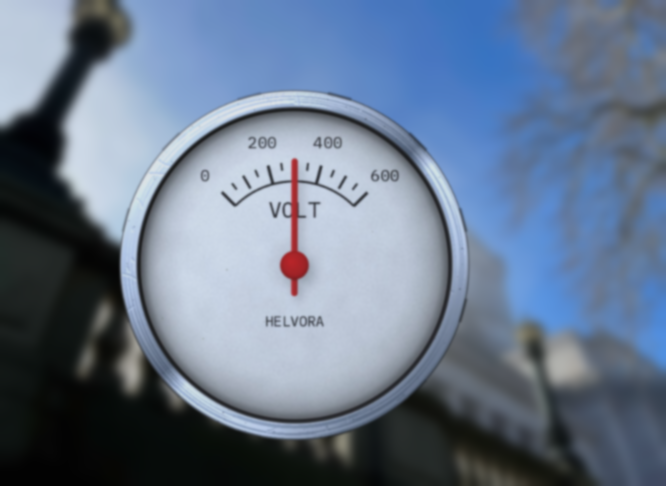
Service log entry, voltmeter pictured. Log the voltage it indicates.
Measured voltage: 300 V
